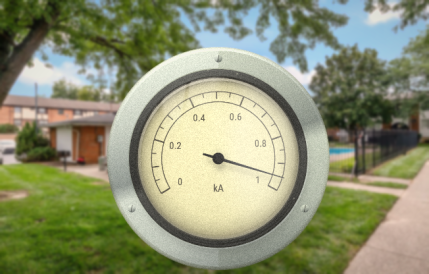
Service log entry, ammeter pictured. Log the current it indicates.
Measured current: 0.95 kA
